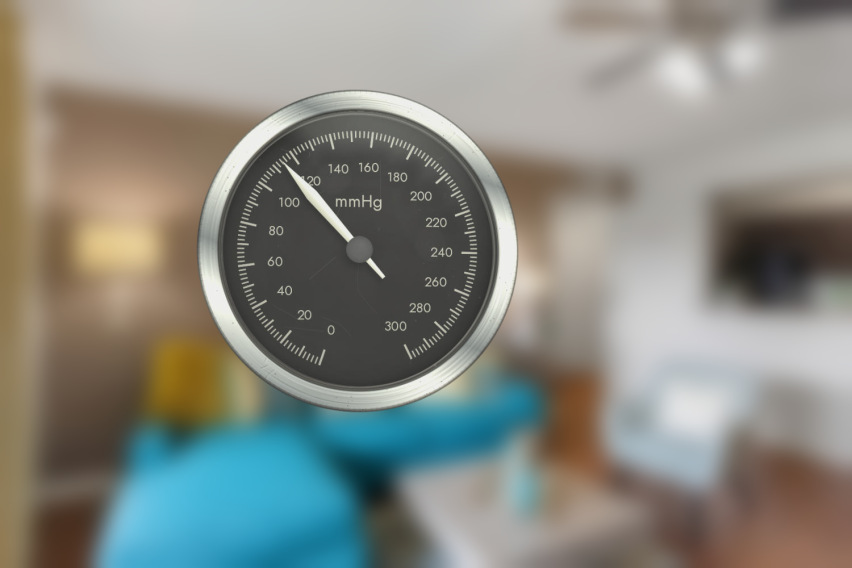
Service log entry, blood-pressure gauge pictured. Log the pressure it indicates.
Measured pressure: 114 mmHg
